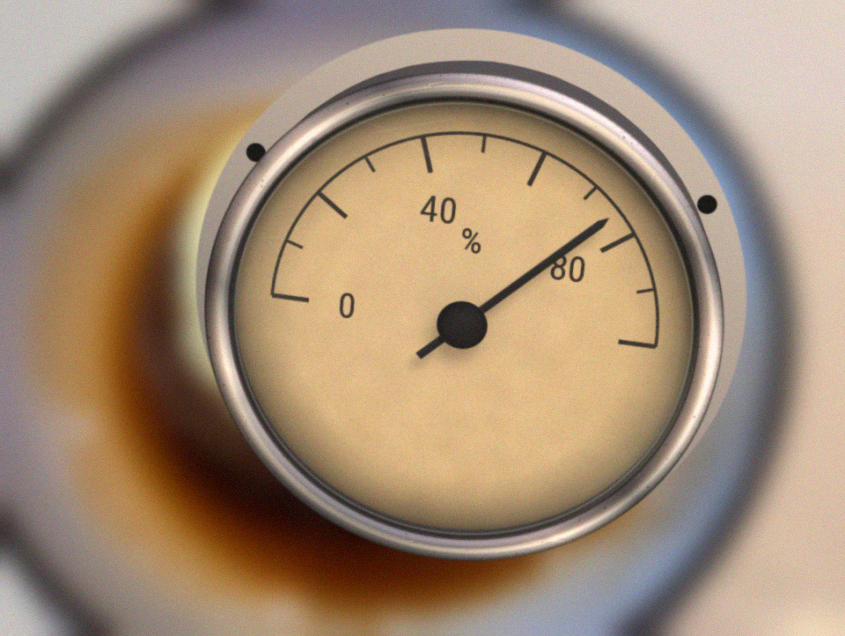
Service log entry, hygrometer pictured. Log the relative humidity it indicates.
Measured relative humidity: 75 %
